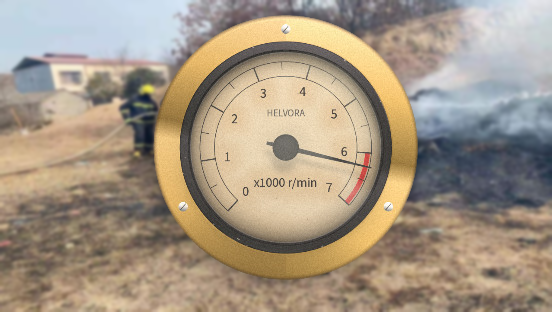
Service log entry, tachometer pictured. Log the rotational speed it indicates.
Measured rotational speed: 6250 rpm
